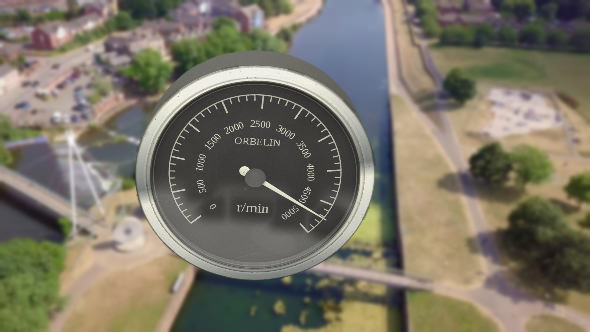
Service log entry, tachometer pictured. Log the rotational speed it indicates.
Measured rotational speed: 4700 rpm
